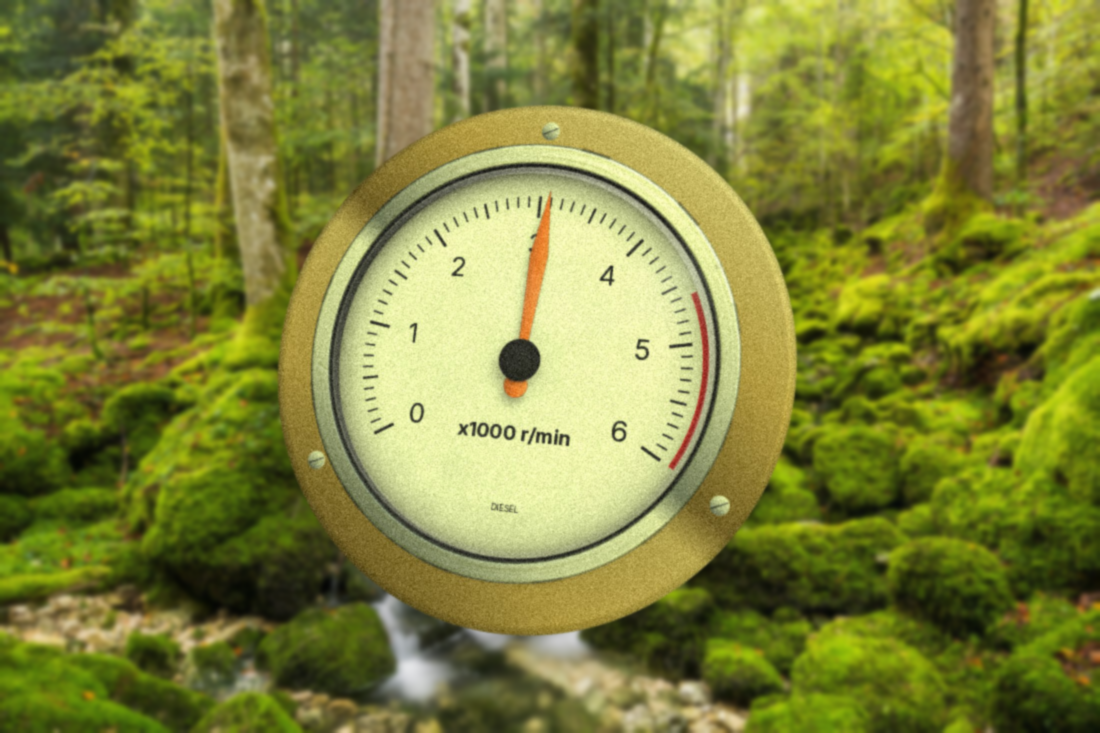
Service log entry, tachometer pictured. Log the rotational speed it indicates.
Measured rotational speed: 3100 rpm
